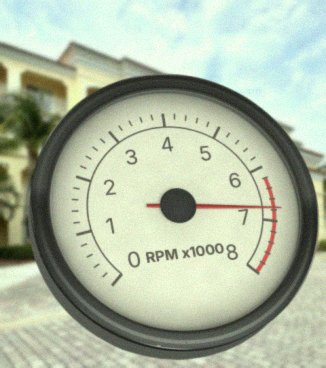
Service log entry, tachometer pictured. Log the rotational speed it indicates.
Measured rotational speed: 6800 rpm
